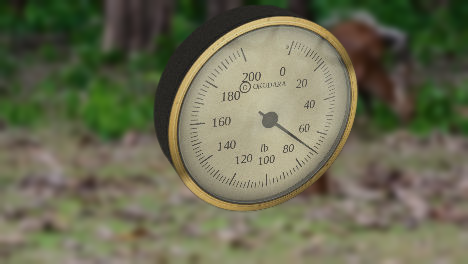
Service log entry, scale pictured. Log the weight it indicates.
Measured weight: 70 lb
